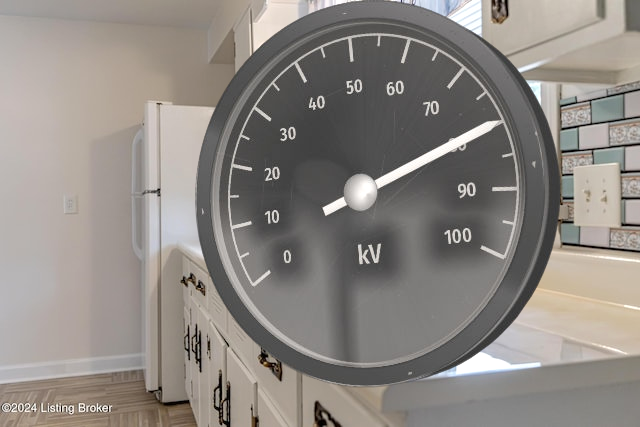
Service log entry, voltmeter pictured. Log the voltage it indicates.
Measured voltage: 80 kV
